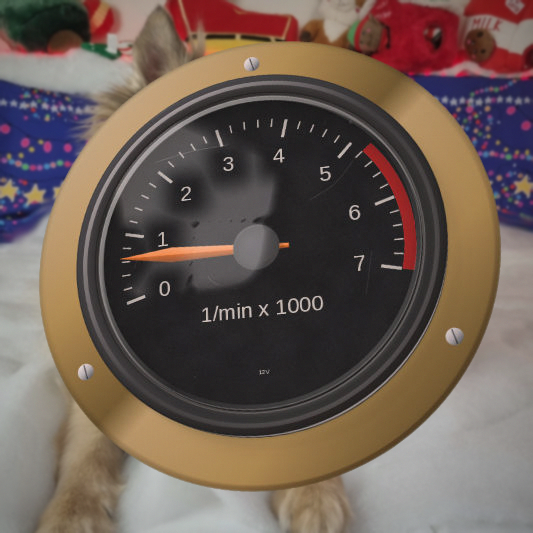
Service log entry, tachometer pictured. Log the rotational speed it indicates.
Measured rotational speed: 600 rpm
